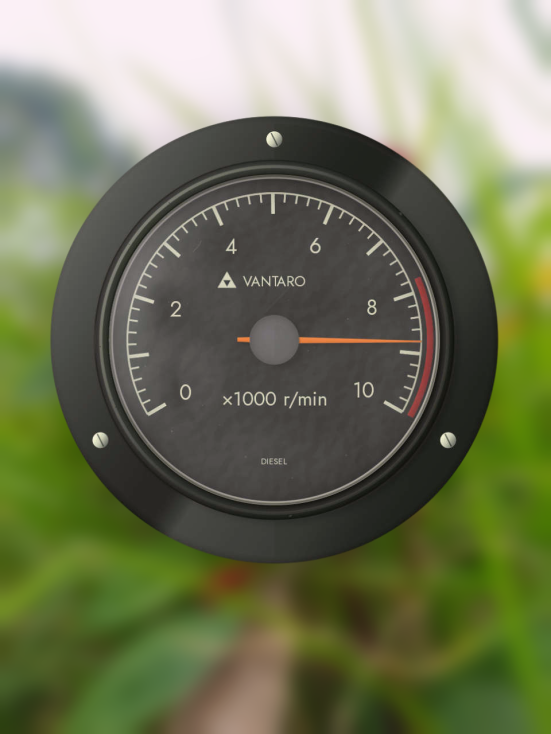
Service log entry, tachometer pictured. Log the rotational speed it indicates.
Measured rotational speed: 8800 rpm
